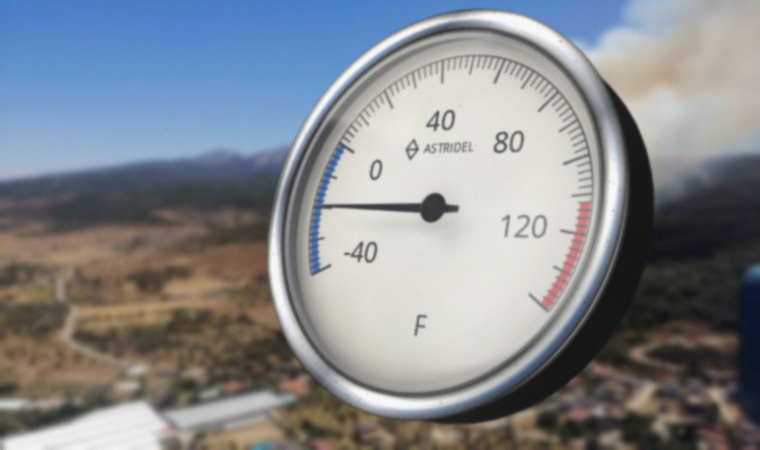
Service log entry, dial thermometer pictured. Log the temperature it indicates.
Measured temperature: -20 °F
